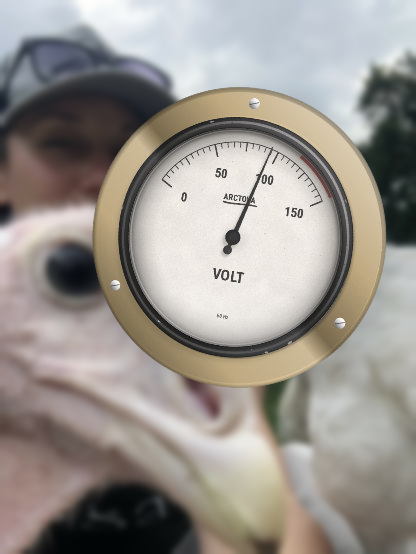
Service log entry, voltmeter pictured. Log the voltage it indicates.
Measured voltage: 95 V
